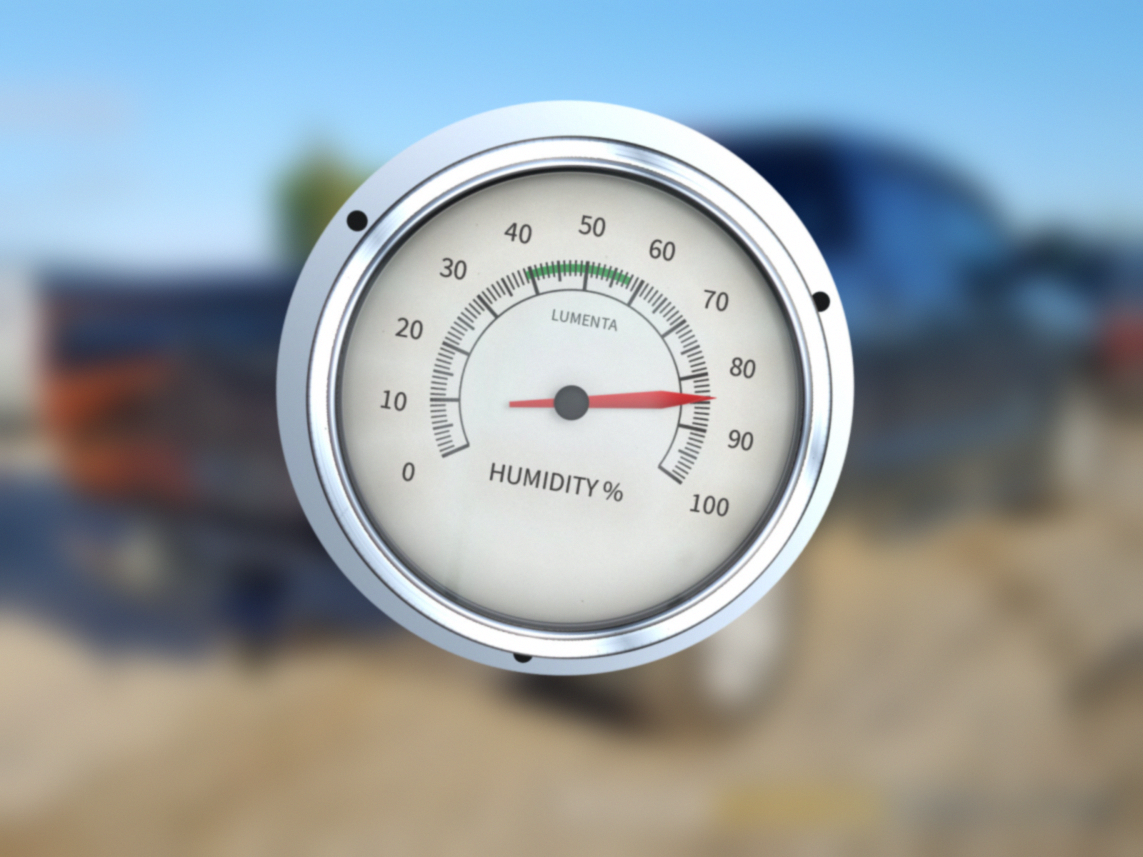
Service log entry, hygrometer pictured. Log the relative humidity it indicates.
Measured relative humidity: 84 %
